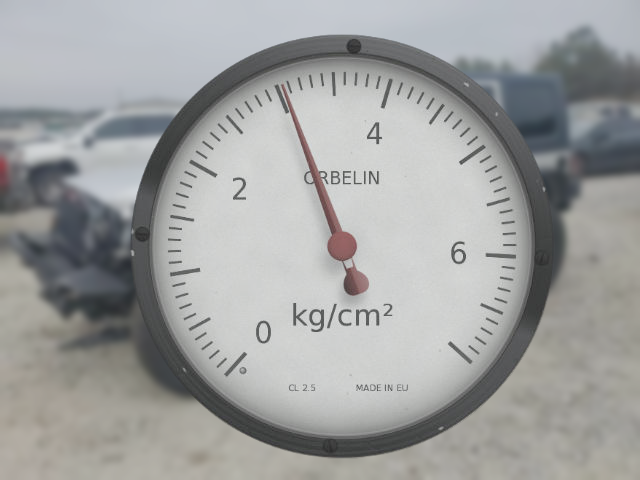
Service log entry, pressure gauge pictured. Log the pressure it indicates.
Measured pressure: 3.05 kg/cm²
